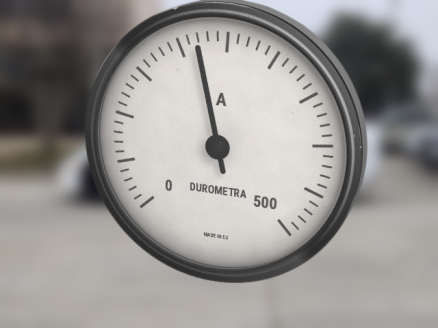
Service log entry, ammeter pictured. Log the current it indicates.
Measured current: 220 A
